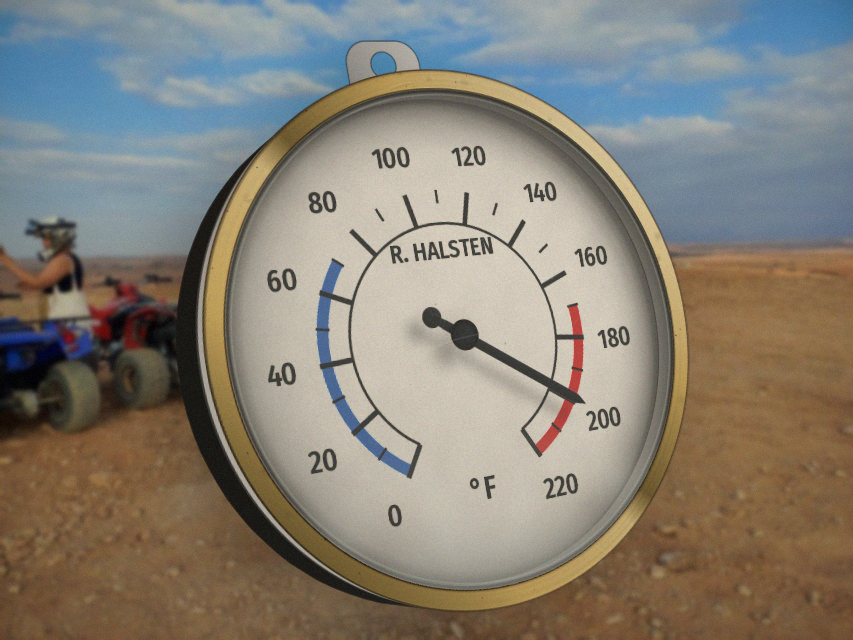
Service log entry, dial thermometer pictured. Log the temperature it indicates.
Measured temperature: 200 °F
